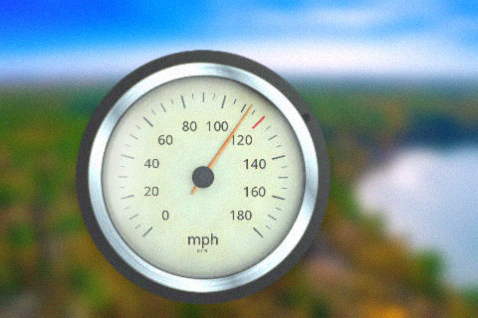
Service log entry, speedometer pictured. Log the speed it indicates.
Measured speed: 112.5 mph
